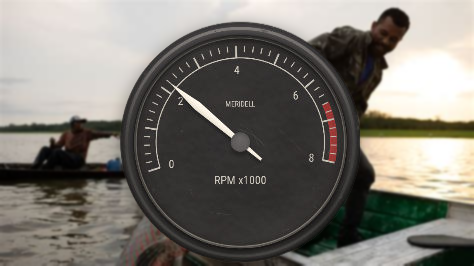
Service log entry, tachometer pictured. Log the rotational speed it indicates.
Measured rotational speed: 2200 rpm
